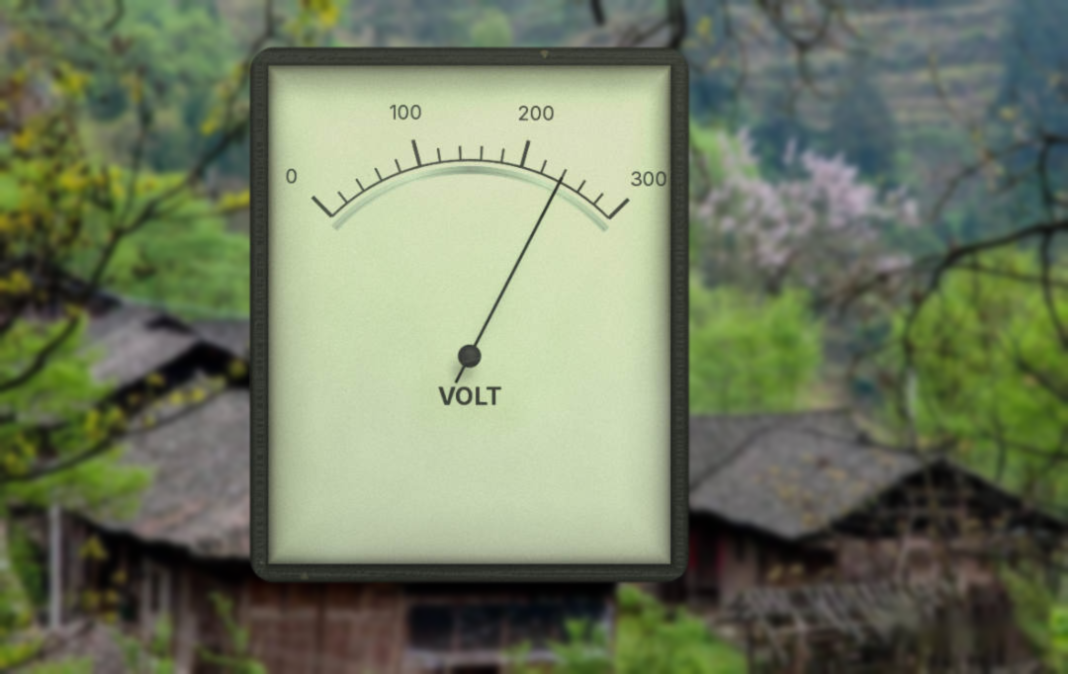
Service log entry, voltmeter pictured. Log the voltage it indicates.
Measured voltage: 240 V
